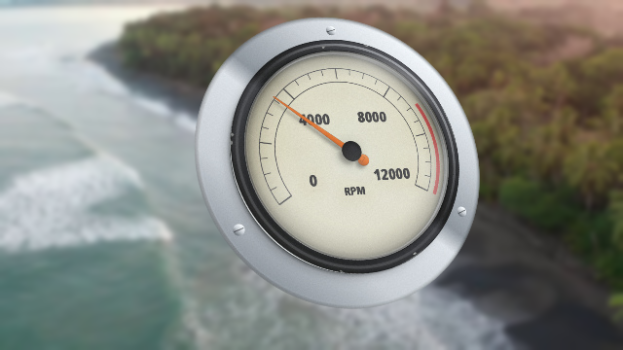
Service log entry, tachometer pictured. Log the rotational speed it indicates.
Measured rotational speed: 3500 rpm
